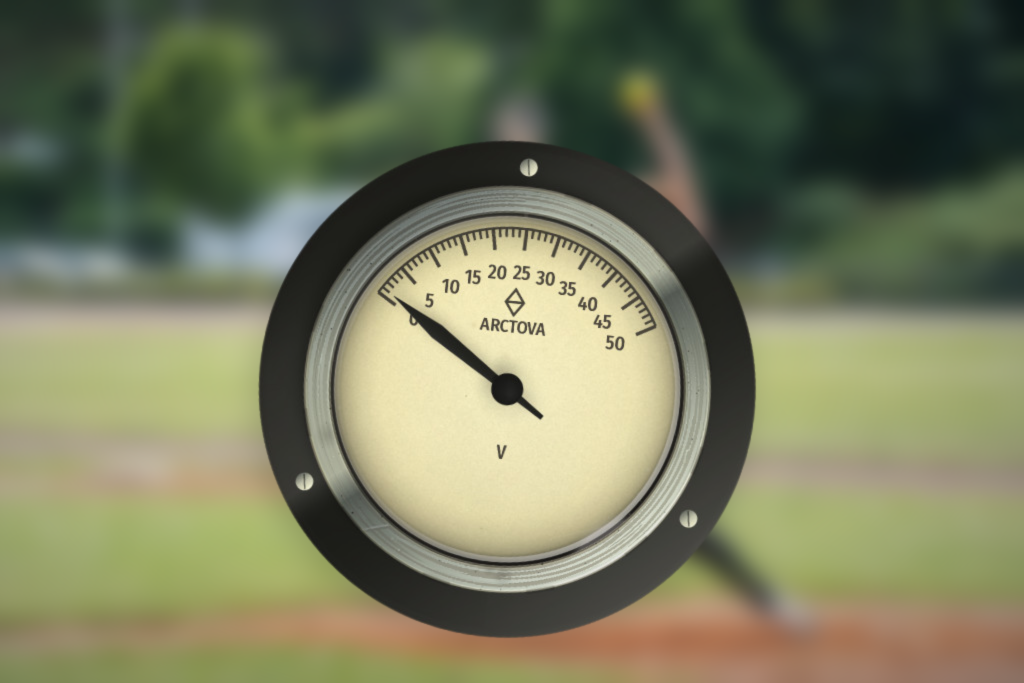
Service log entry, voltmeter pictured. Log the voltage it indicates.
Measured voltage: 1 V
